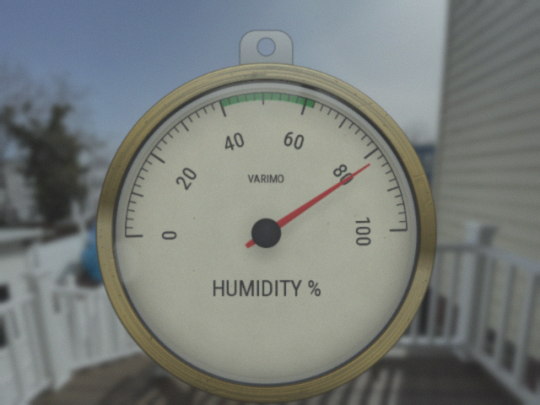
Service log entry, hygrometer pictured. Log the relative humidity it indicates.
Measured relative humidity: 82 %
